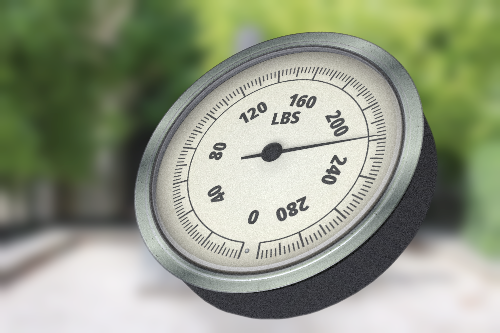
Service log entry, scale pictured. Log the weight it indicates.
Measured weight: 220 lb
